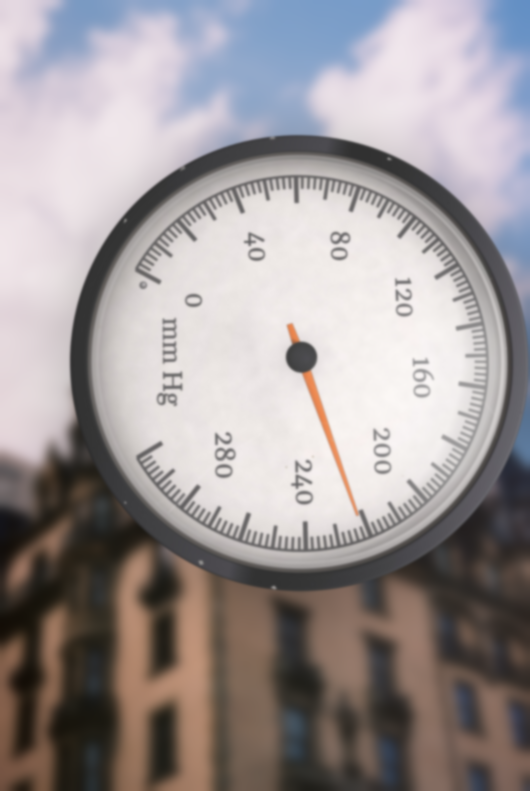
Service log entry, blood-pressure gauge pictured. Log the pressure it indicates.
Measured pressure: 222 mmHg
